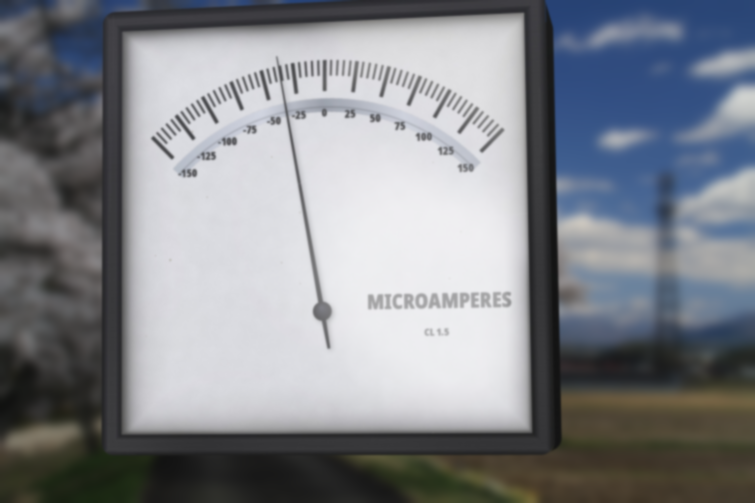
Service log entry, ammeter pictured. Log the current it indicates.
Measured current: -35 µA
